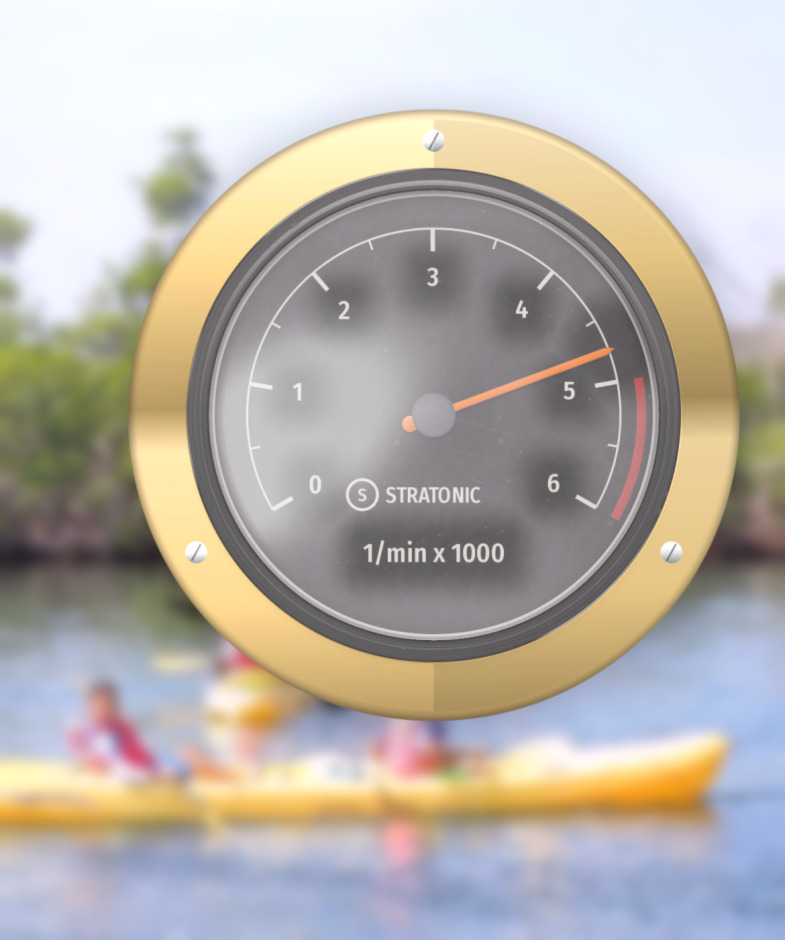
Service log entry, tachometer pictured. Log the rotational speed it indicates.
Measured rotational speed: 4750 rpm
